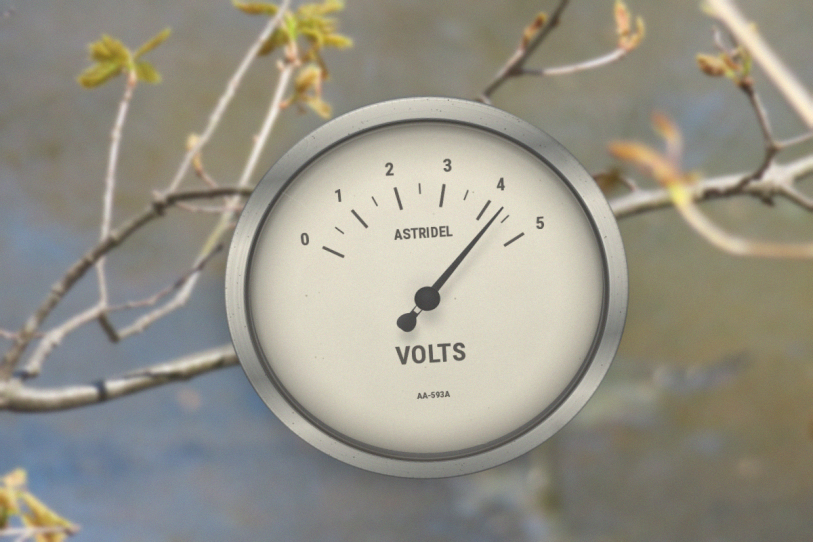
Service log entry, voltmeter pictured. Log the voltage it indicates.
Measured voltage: 4.25 V
